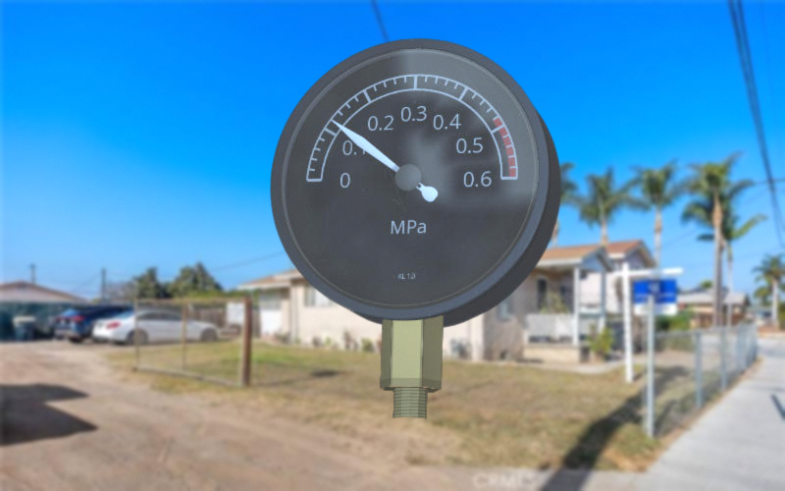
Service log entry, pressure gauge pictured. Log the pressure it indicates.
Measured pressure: 0.12 MPa
